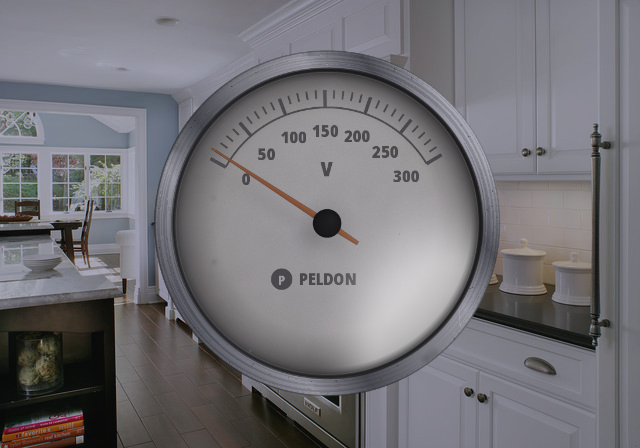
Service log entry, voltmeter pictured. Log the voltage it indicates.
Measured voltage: 10 V
